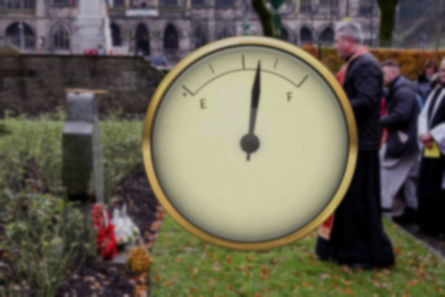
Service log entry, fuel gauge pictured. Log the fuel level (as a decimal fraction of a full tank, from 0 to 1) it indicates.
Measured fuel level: 0.625
